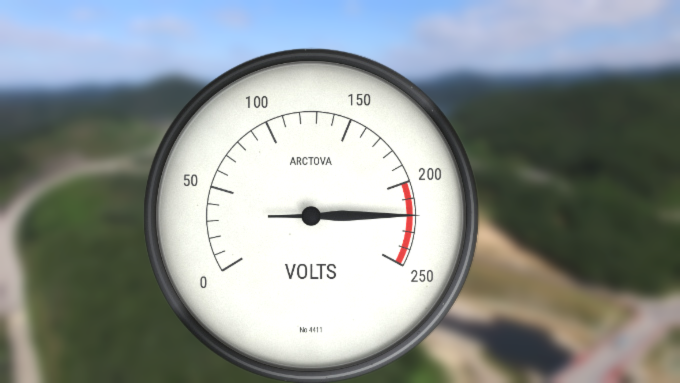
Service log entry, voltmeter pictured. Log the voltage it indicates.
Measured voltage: 220 V
